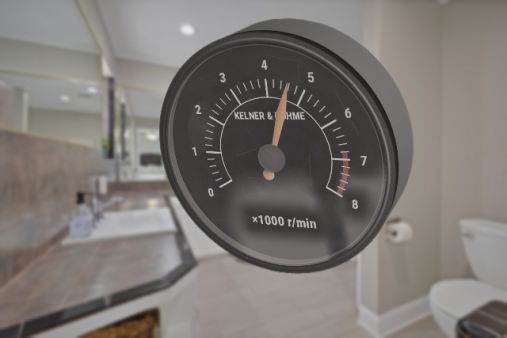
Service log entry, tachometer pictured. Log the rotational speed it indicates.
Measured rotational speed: 4600 rpm
